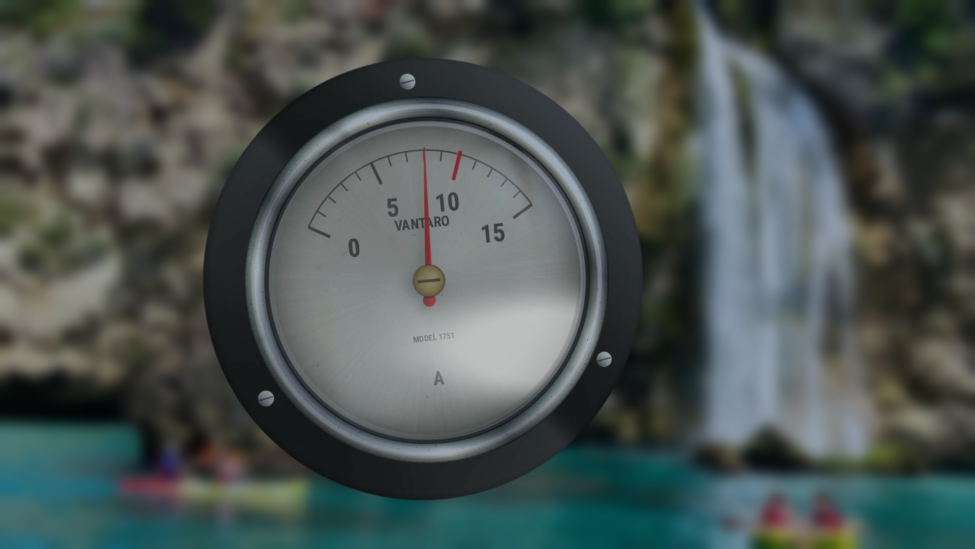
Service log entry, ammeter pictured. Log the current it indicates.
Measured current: 8 A
